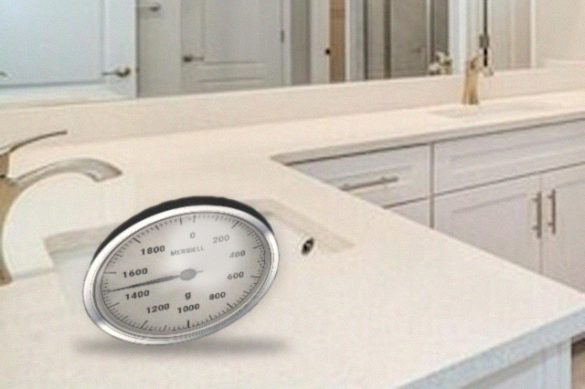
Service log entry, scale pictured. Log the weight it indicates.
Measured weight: 1500 g
